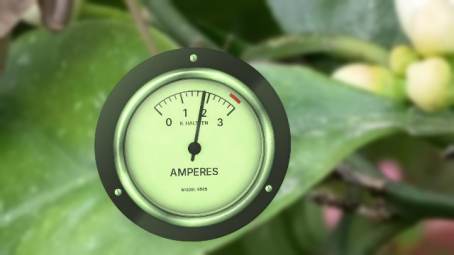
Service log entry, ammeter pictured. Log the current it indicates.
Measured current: 1.8 A
